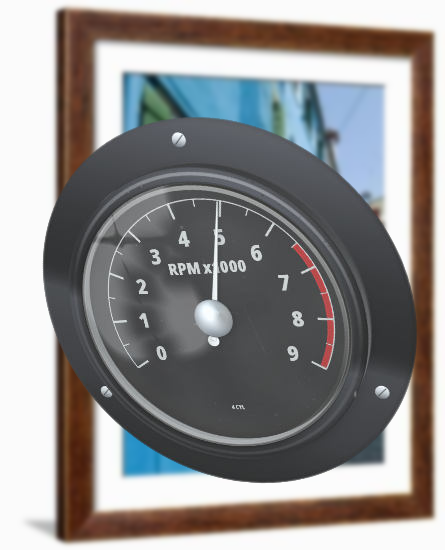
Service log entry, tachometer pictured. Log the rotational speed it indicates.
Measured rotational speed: 5000 rpm
